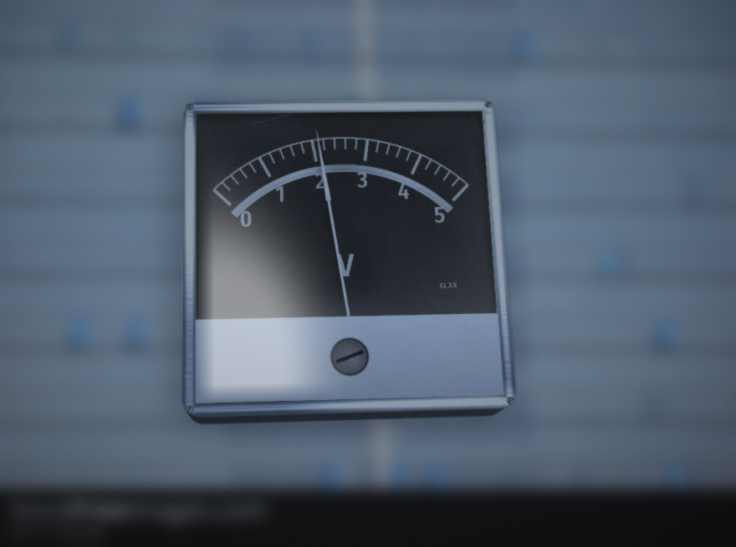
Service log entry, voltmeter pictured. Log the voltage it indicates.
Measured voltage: 2.1 V
